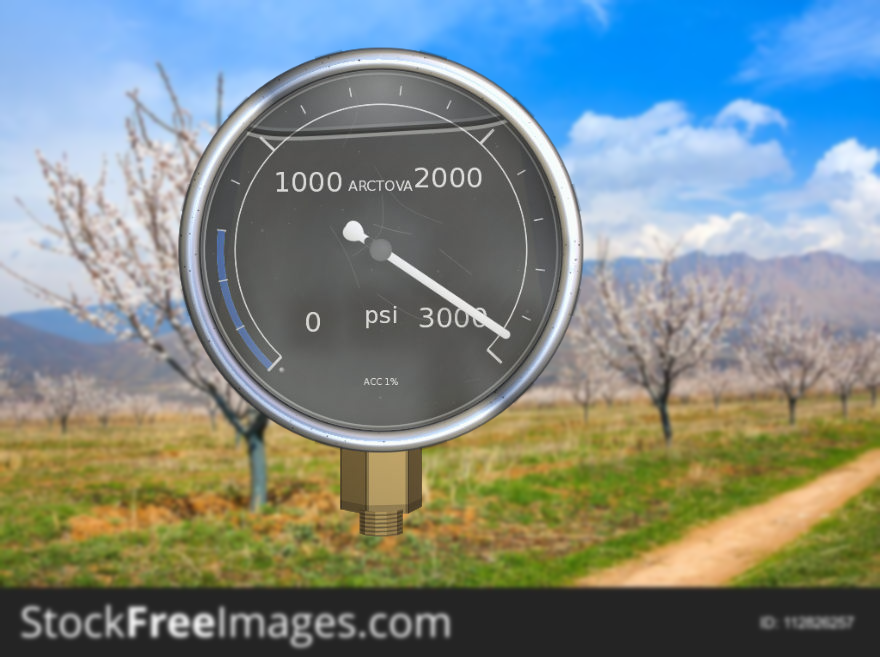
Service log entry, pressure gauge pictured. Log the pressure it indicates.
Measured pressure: 2900 psi
